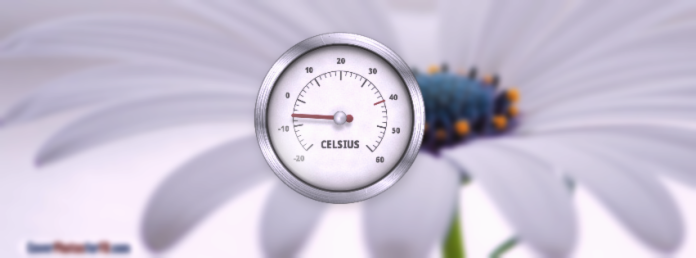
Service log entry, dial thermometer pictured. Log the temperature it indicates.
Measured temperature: -6 °C
